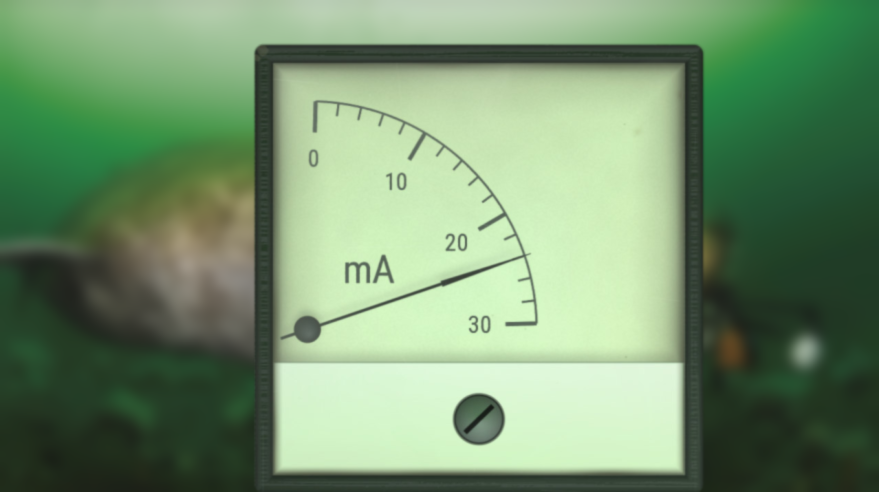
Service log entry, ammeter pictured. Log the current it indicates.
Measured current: 24 mA
